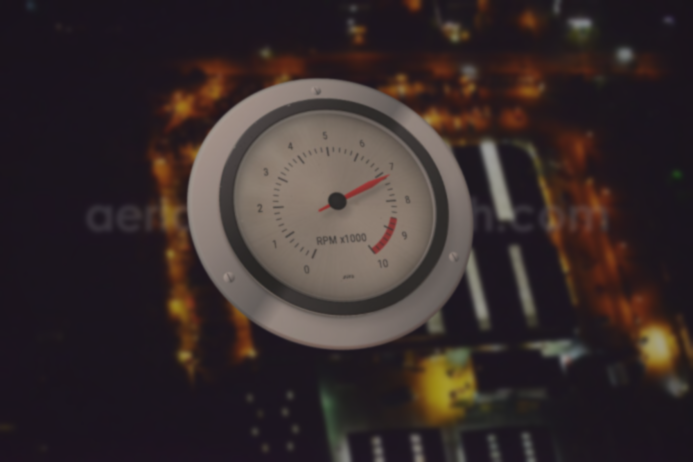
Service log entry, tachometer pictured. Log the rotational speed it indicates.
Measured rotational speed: 7200 rpm
